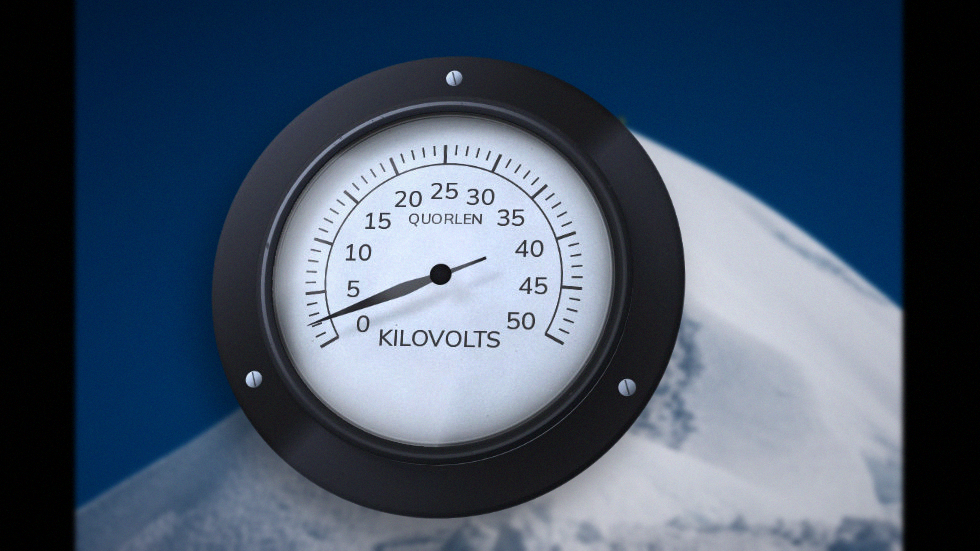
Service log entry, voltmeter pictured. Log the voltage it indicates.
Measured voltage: 2 kV
